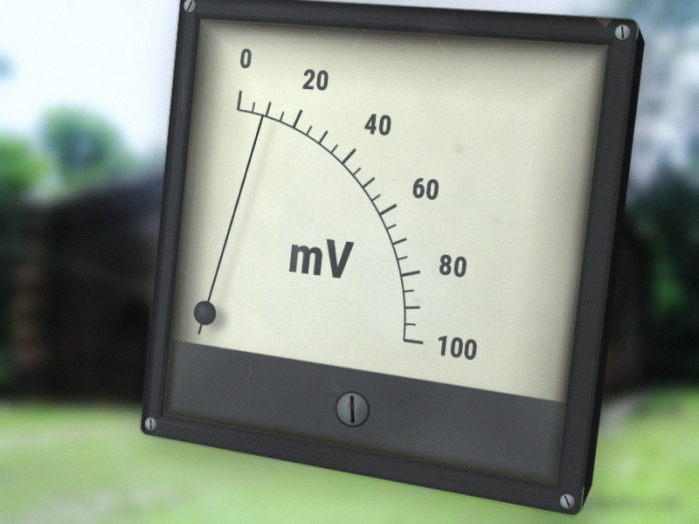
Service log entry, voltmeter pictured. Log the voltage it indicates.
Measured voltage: 10 mV
